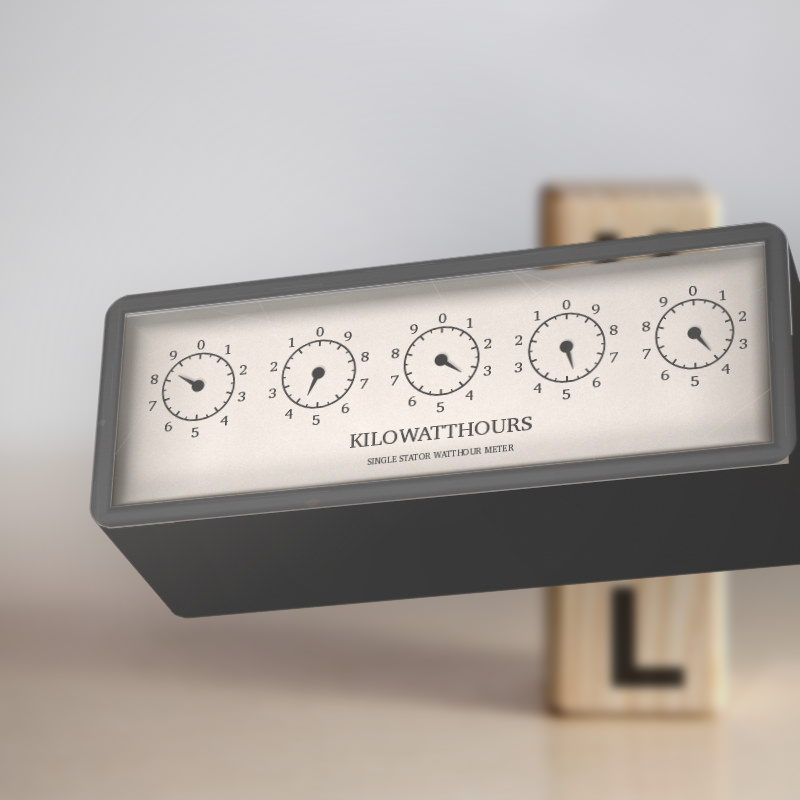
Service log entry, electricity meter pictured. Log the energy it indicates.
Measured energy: 84354 kWh
